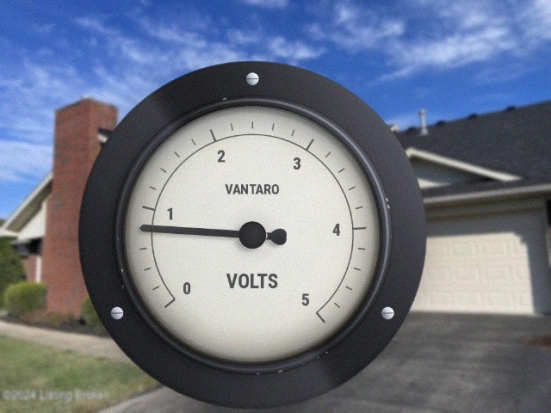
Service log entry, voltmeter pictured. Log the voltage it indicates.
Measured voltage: 0.8 V
